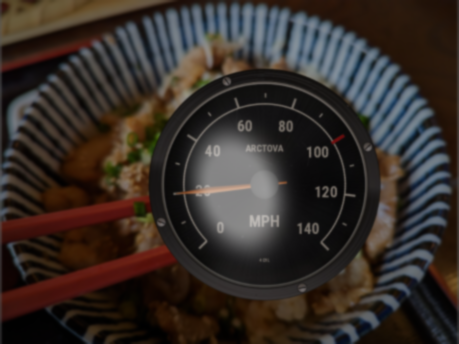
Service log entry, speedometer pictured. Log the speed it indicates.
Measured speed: 20 mph
